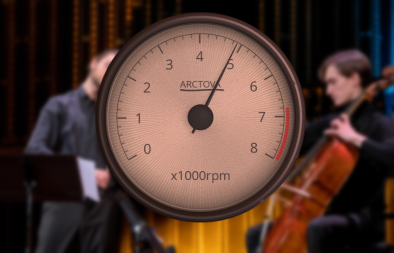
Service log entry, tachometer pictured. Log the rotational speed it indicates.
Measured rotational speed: 4900 rpm
